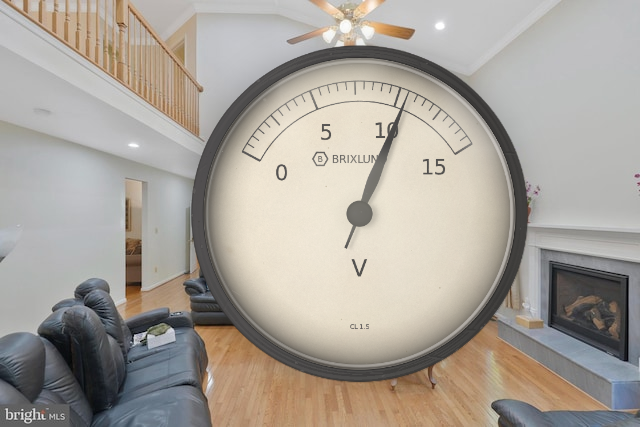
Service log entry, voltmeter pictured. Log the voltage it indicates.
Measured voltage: 10.5 V
